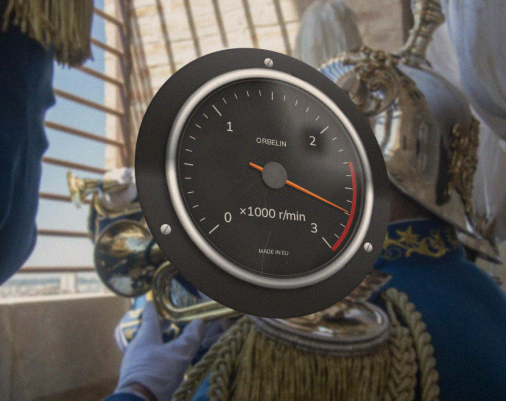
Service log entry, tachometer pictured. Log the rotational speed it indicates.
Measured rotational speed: 2700 rpm
